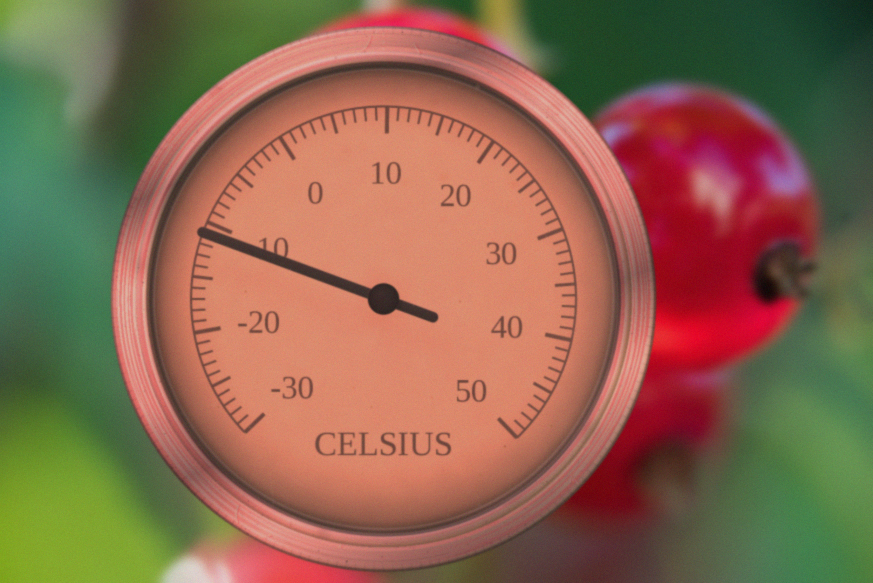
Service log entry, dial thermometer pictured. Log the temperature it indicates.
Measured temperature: -11 °C
